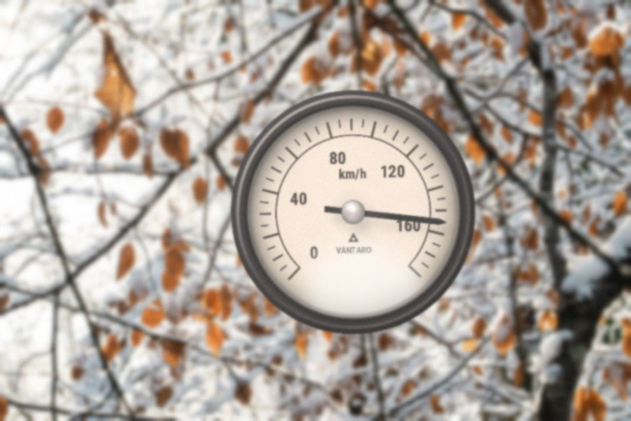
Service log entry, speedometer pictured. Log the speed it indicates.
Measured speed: 155 km/h
